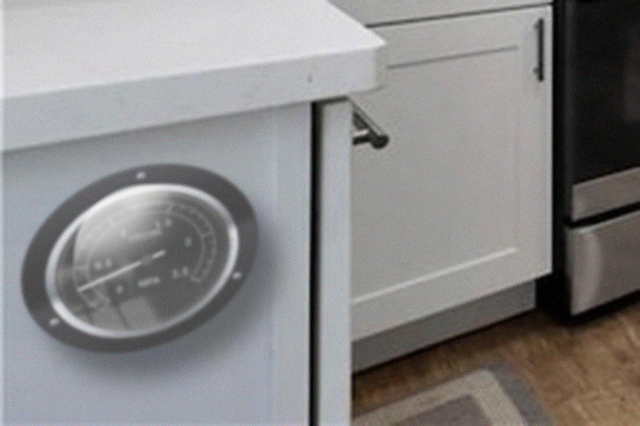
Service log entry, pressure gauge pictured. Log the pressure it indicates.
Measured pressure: 0.3 MPa
